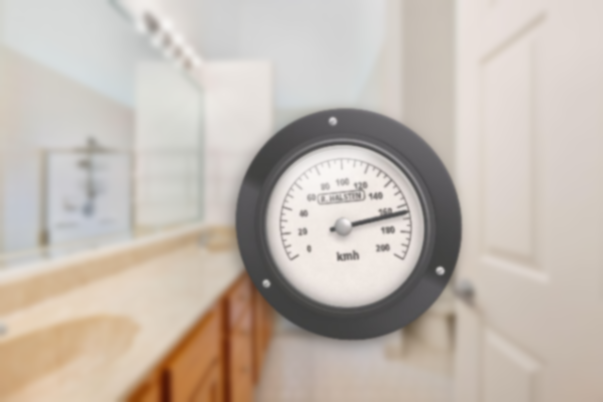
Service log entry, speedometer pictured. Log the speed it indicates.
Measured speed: 165 km/h
